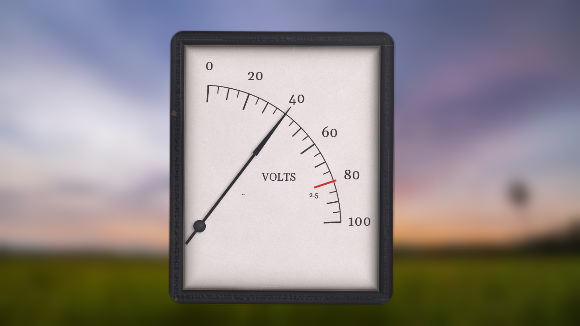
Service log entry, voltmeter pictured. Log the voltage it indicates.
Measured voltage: 40 V
